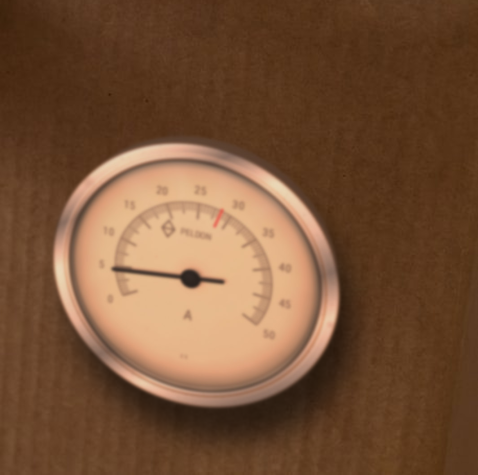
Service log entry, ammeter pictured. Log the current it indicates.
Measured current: 5 A
